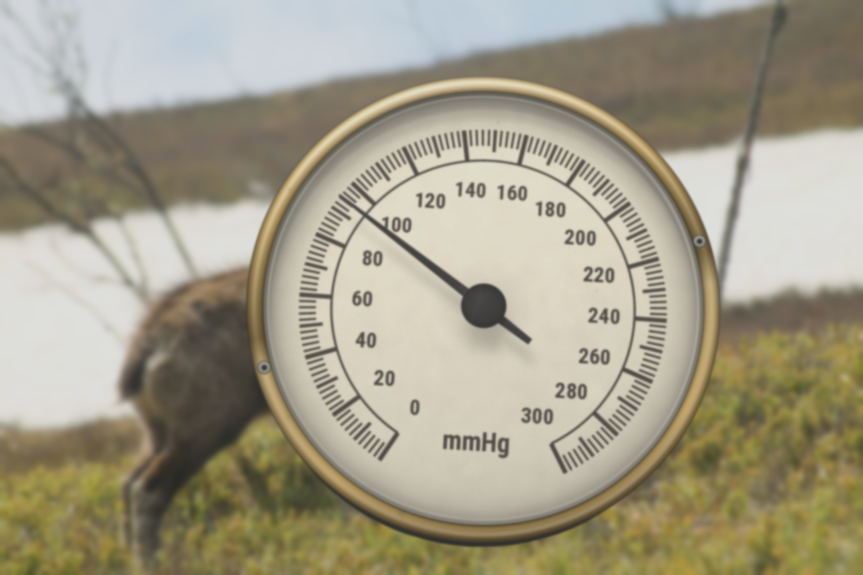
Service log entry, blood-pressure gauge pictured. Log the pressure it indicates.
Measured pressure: 94 mmHg
